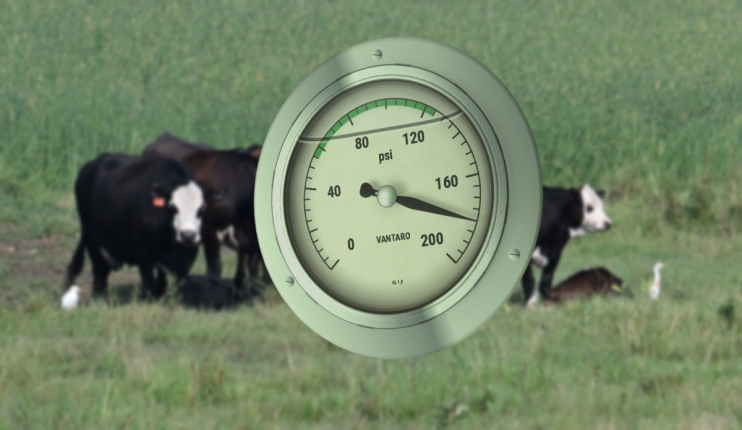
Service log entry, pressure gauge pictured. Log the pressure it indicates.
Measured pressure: 180 psi
